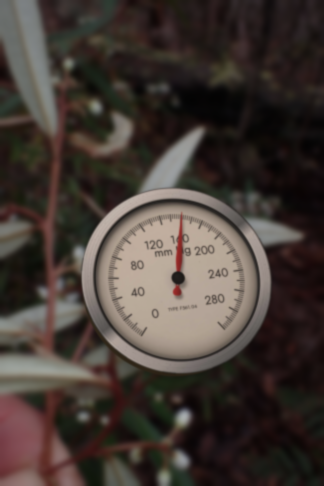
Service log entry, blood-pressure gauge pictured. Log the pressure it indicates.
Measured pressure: 160 mmHg
